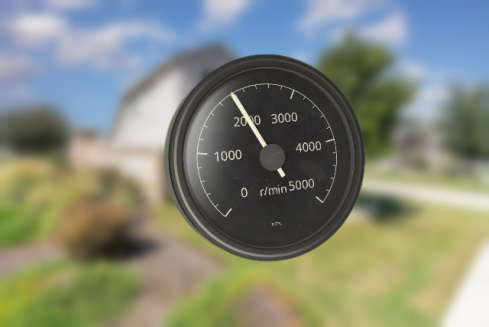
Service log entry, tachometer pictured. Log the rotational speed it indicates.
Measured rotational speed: 2000 rpm
